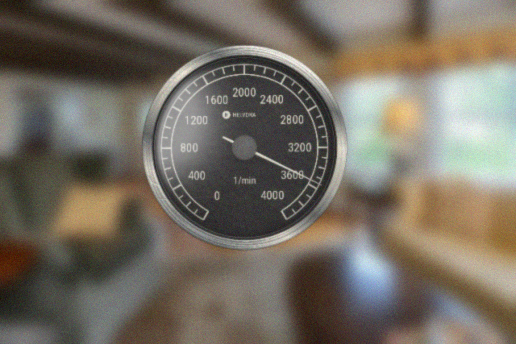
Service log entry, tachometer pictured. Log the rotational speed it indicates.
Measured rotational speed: 3550 rpm
